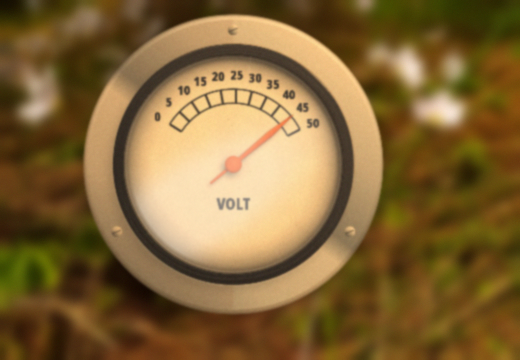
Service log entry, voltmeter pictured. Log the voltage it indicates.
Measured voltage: 45 V
